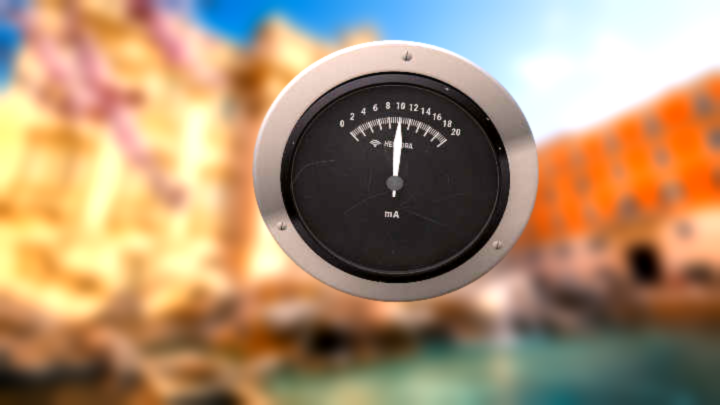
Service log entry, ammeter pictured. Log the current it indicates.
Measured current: 10 mA
